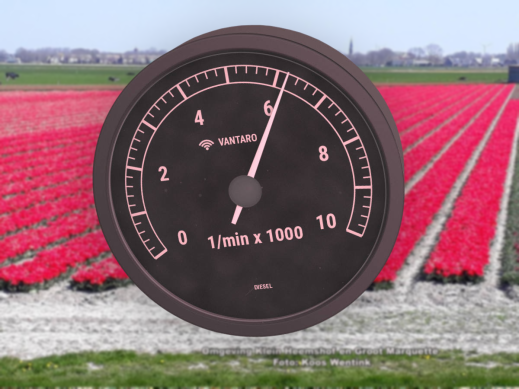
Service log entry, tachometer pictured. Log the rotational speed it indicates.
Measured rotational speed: 6200 rpm
